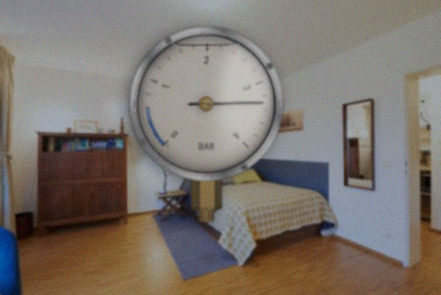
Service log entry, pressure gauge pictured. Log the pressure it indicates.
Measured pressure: 3.3 bar
